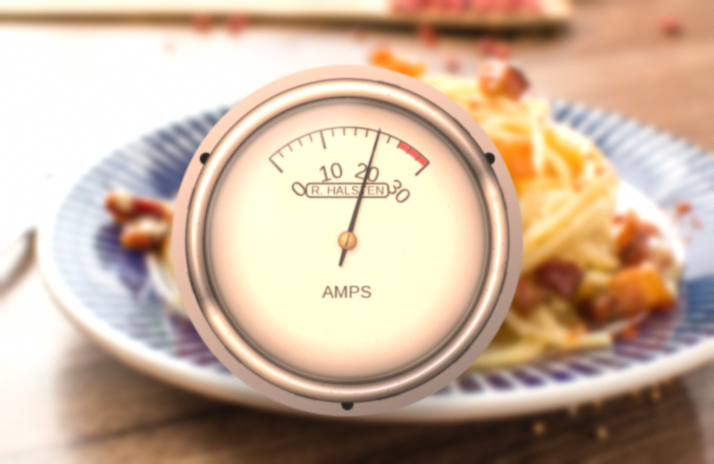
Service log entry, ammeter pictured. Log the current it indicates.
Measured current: 20 A
